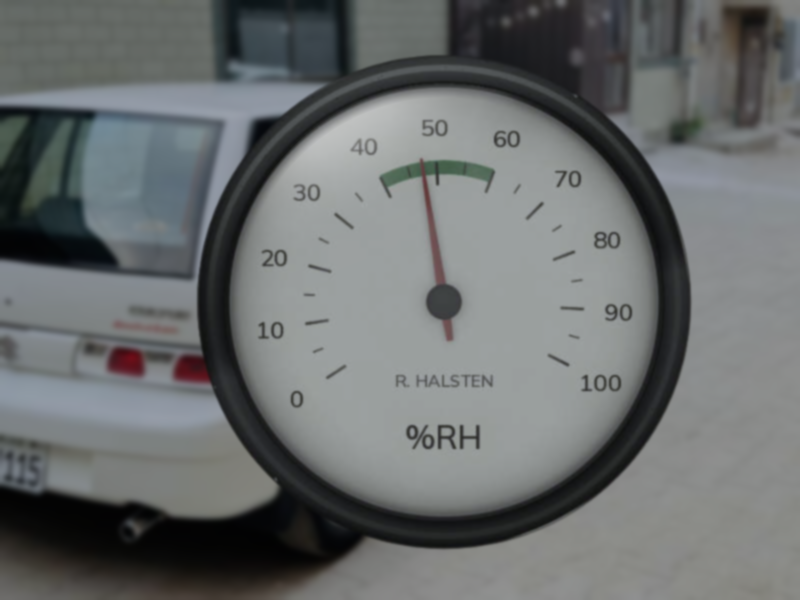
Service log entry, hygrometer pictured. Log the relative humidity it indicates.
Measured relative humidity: 47.5 %
